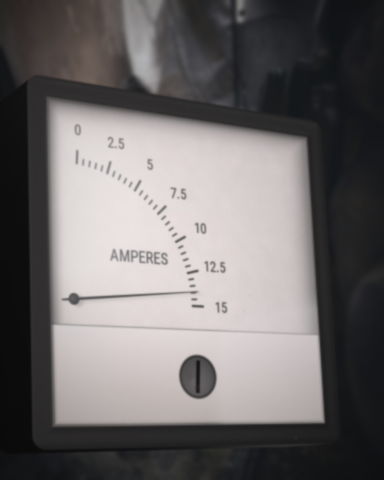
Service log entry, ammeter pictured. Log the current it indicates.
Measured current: 14 A
